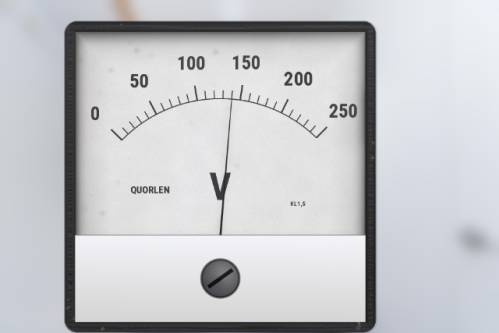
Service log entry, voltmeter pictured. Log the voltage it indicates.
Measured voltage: 140 V
